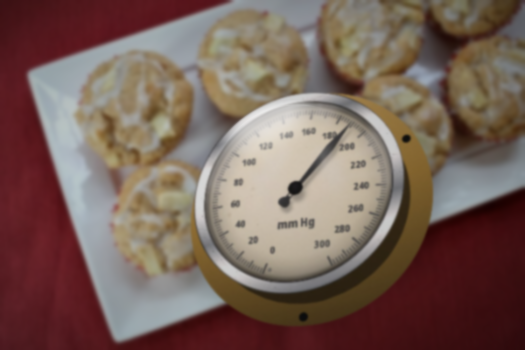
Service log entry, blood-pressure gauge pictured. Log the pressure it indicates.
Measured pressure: 190 mmHg
